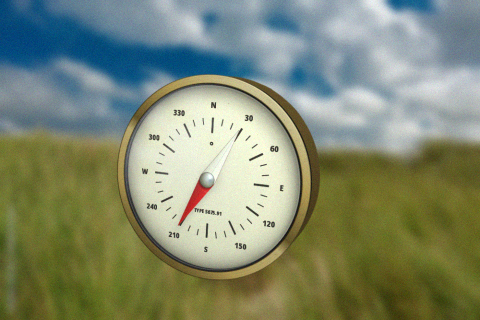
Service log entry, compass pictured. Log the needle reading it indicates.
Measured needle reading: 210 °
